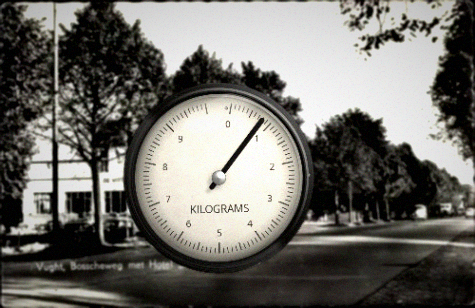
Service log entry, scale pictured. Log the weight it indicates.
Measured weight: 0.8 kg
